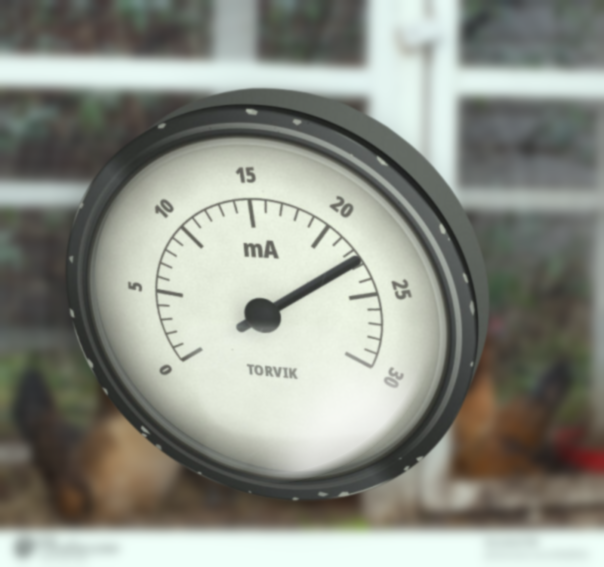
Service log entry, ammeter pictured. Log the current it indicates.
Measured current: 22.5 mA
